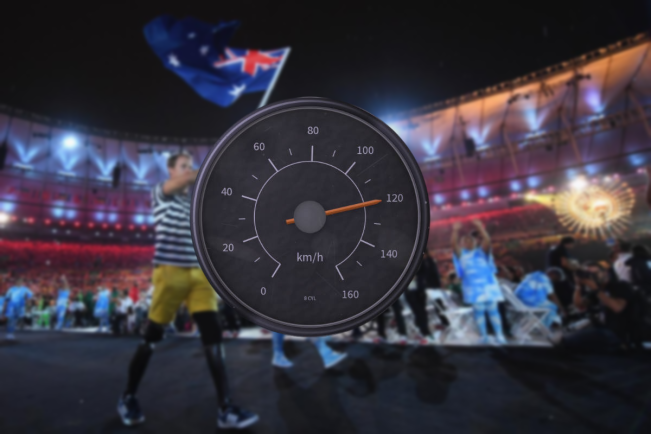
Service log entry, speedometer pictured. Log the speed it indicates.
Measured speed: 120 km/h
